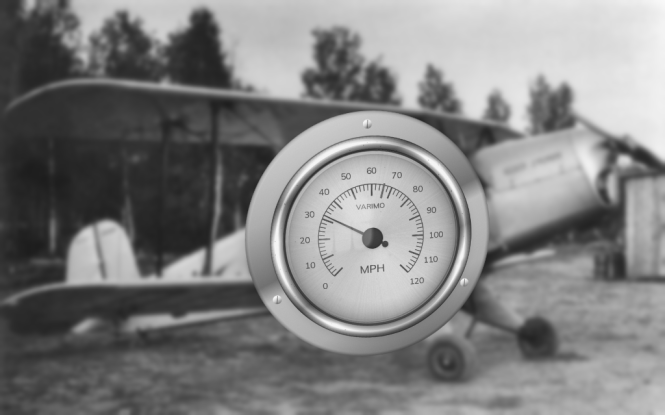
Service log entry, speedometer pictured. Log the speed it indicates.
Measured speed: 32 mph
